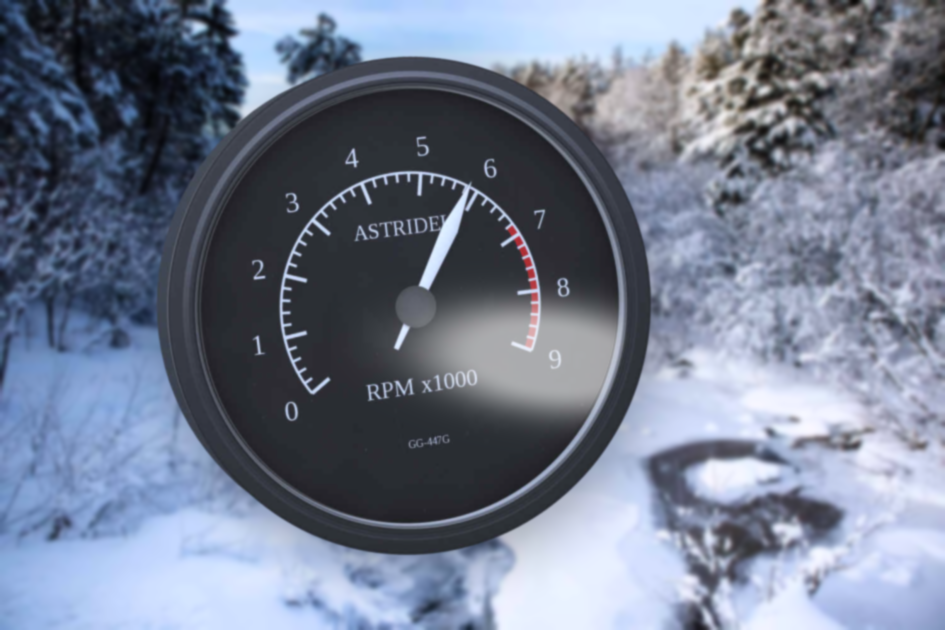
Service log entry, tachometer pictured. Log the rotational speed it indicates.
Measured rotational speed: 5800 rpm
